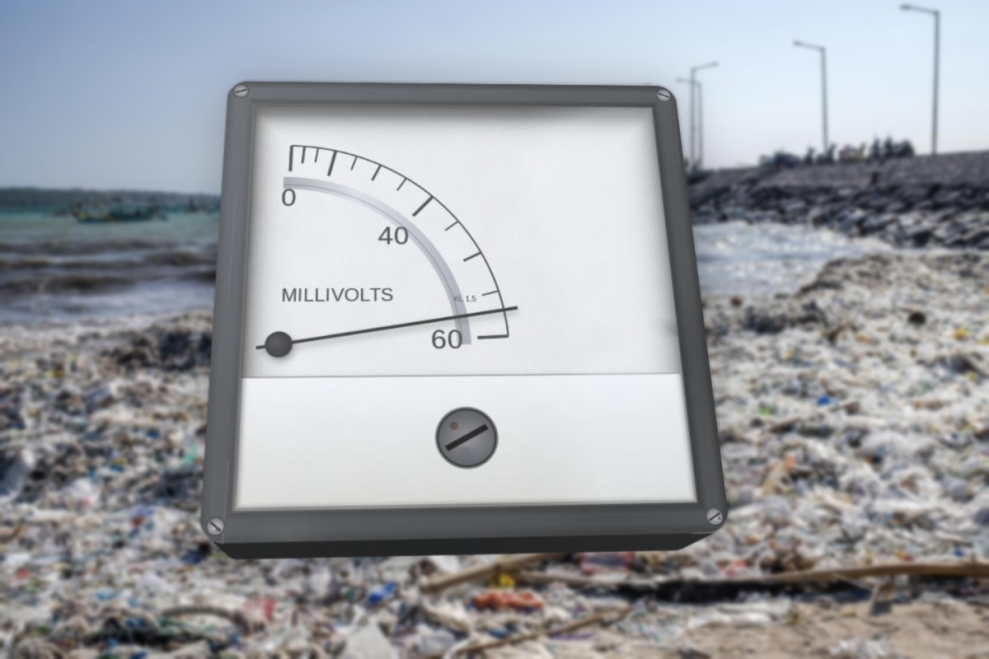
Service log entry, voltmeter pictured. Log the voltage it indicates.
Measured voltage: 57.5 mV
